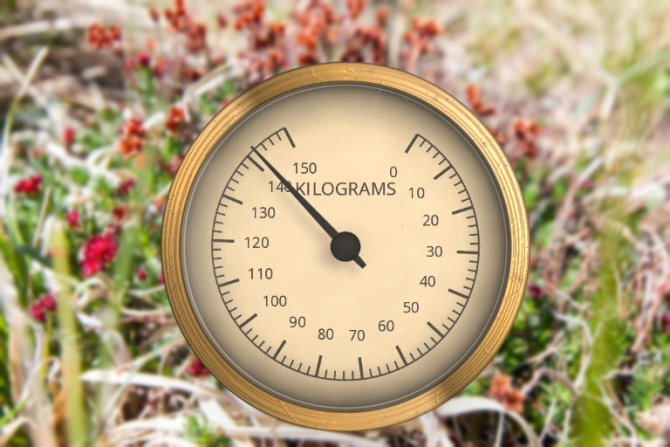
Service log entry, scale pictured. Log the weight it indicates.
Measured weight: 142 kg
